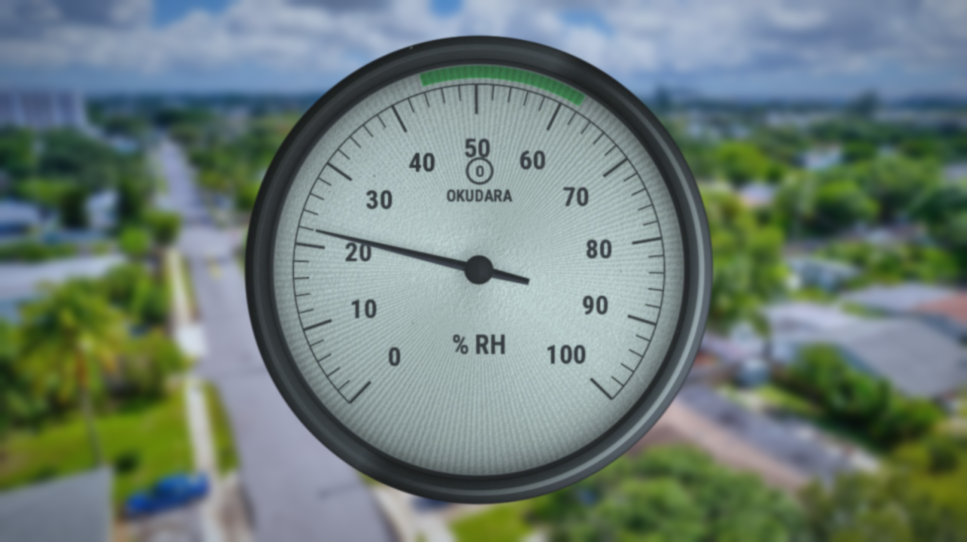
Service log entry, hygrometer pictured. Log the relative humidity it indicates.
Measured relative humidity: 22 %
